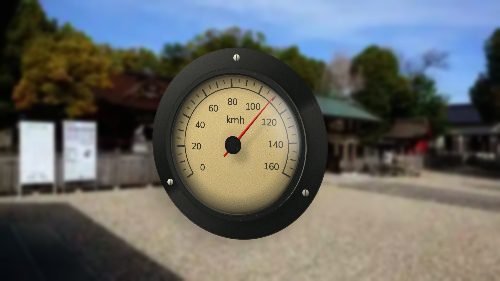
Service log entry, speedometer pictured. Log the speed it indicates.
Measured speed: 110 km/h
